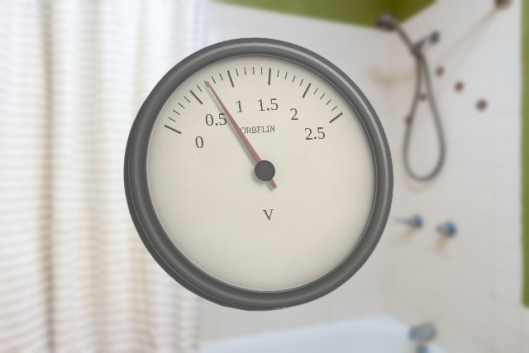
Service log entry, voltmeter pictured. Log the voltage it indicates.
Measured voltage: 0.7 V
